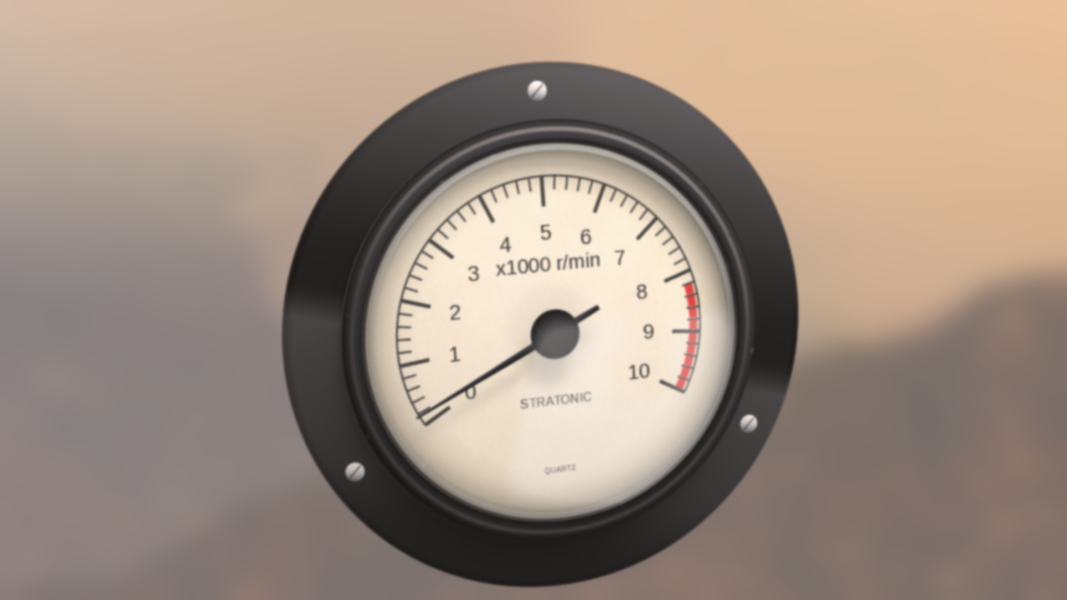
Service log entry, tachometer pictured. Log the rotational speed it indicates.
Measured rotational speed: 200 rpm
